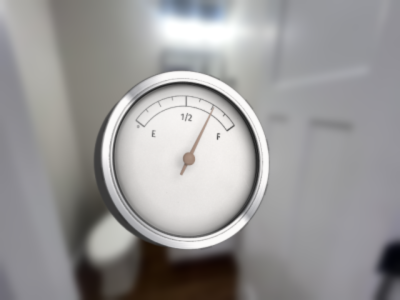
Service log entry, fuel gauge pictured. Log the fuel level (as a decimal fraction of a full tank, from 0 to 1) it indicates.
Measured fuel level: 0.75
